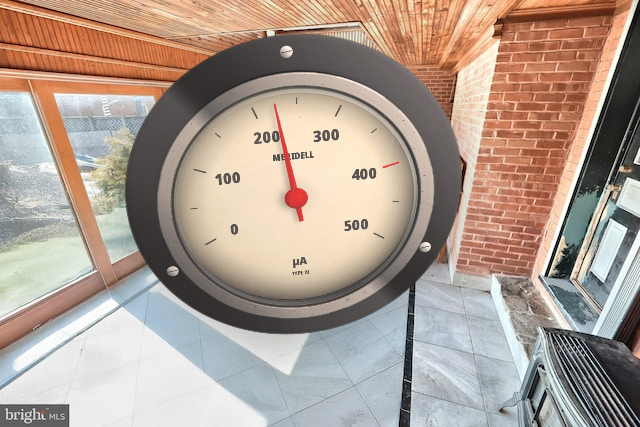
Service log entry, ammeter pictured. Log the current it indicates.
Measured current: 225 µA
